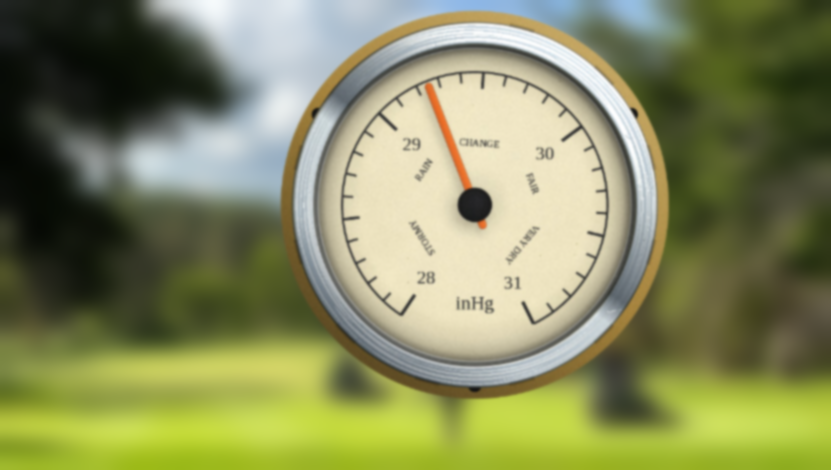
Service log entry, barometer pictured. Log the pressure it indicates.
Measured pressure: 29.25 inHg
